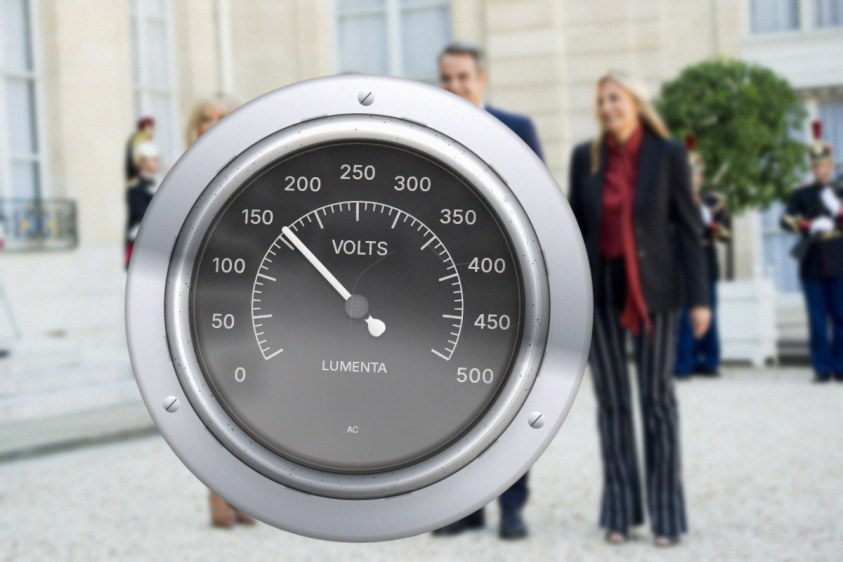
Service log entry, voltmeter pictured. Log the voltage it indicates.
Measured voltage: 160 V
